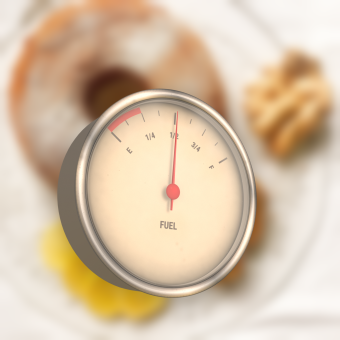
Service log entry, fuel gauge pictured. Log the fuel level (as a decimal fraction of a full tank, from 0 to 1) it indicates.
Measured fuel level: 0.5
